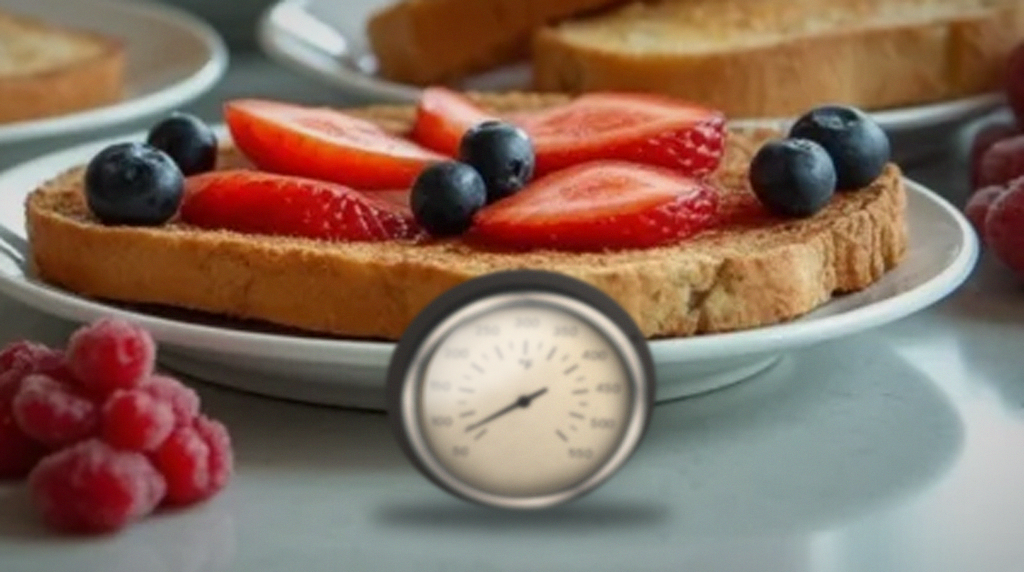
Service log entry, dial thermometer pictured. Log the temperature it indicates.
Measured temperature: 75 °F
